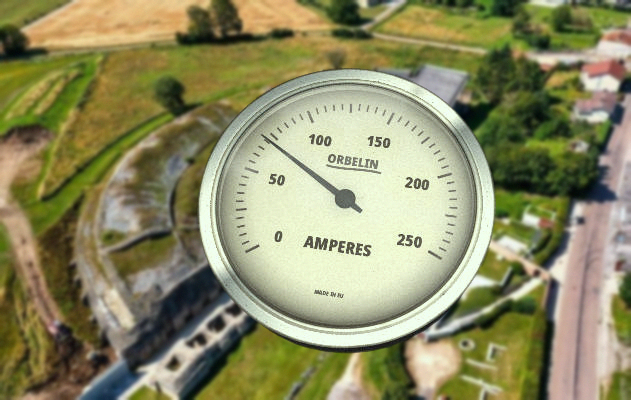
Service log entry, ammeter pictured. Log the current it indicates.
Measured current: 70 A
